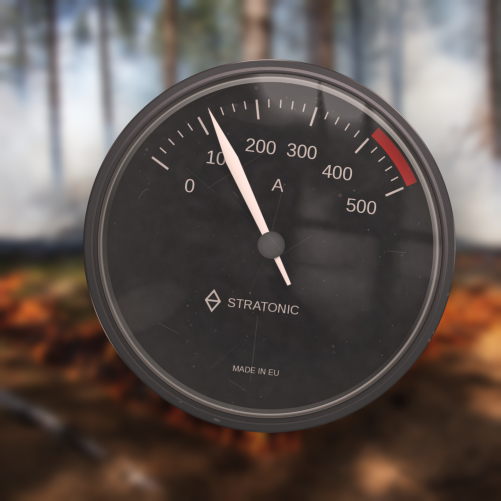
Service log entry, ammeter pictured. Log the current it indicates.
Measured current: 120 A
